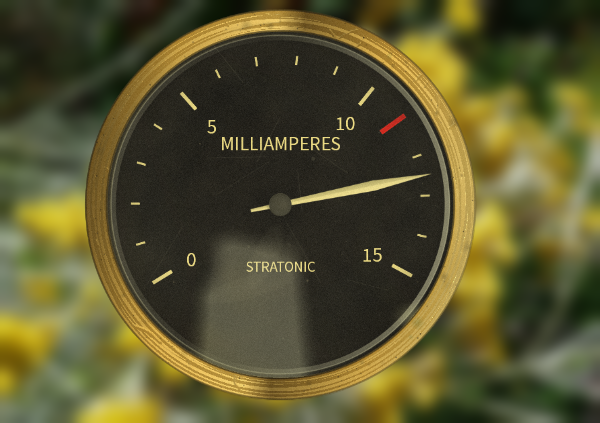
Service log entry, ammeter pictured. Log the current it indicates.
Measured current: 12.5 mA
